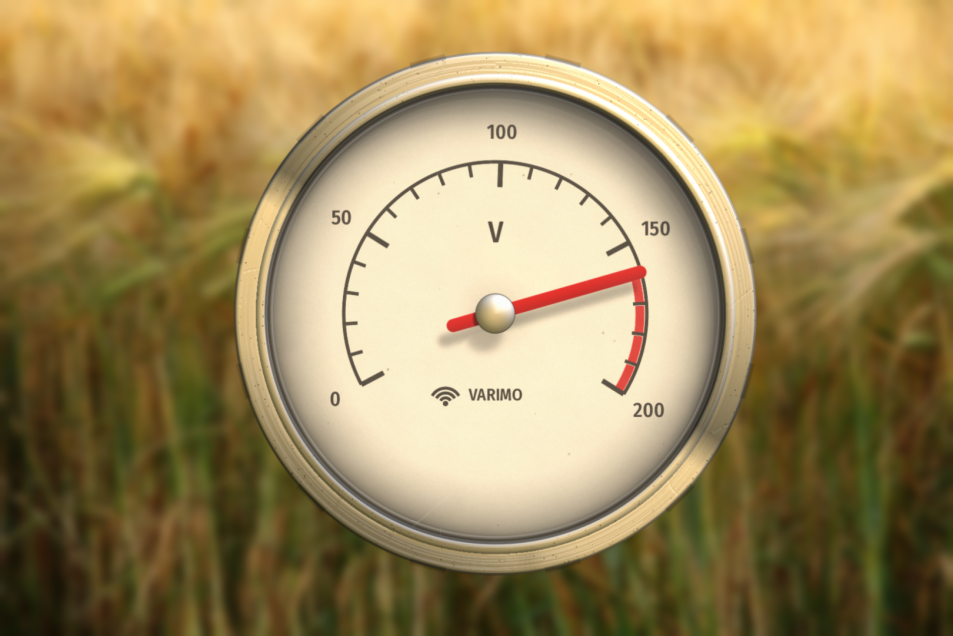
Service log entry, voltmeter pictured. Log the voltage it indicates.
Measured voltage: 160 V
